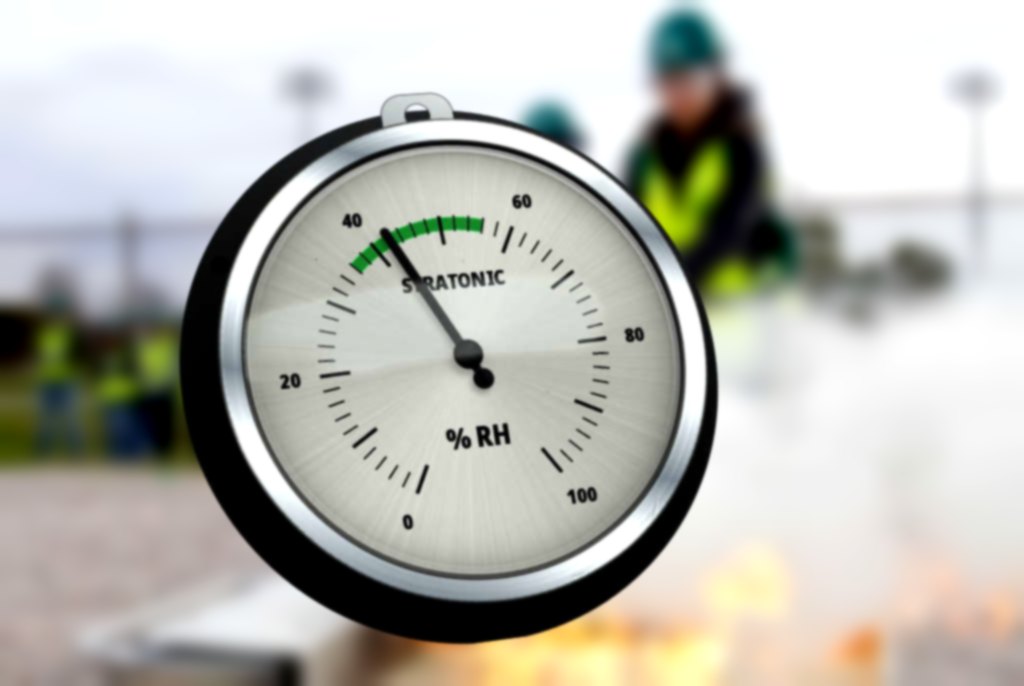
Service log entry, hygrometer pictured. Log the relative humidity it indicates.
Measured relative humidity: 42 %
